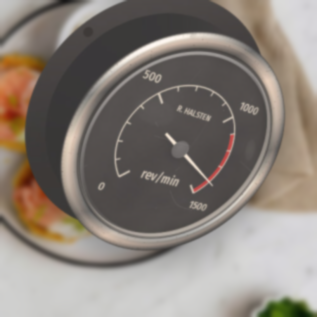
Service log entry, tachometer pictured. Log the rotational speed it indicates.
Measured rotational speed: 1400 rpm
